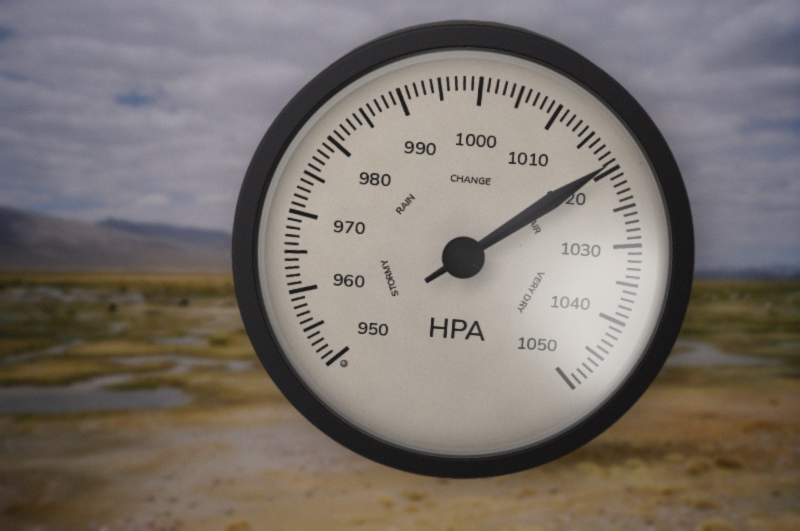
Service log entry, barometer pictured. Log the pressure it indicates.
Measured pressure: 1019 hPa
